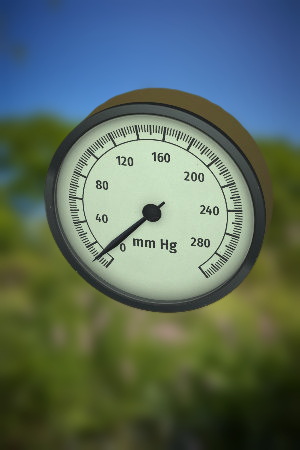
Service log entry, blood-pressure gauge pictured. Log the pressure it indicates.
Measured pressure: 10 mmHg
